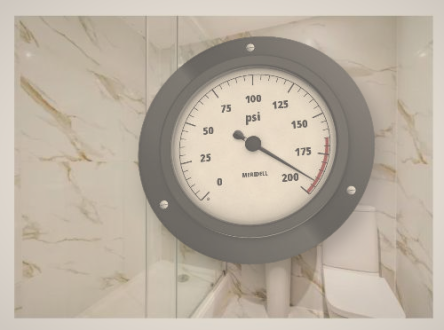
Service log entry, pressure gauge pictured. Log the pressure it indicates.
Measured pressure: 192.5 psi
